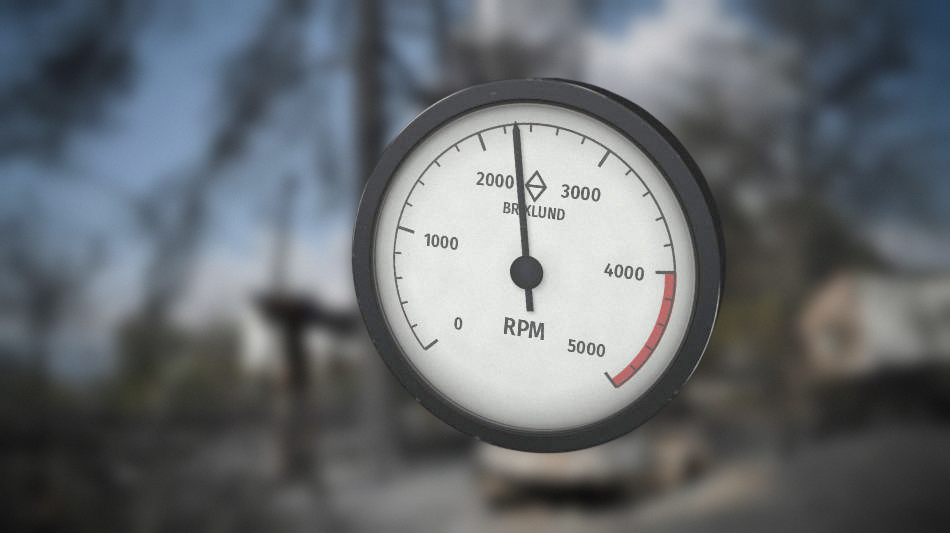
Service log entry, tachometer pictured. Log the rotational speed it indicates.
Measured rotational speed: 2300 rpm
